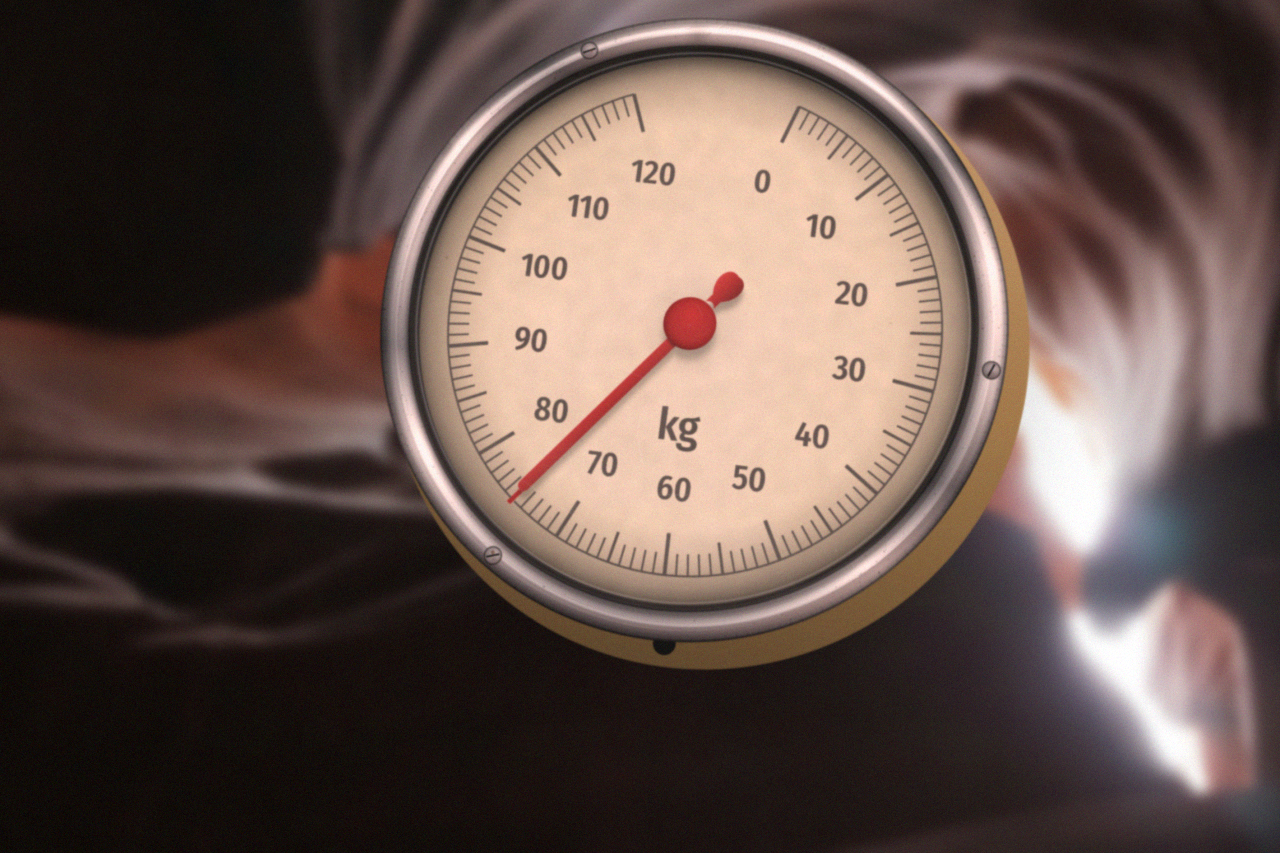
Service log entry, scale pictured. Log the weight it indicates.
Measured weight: 75 kg
